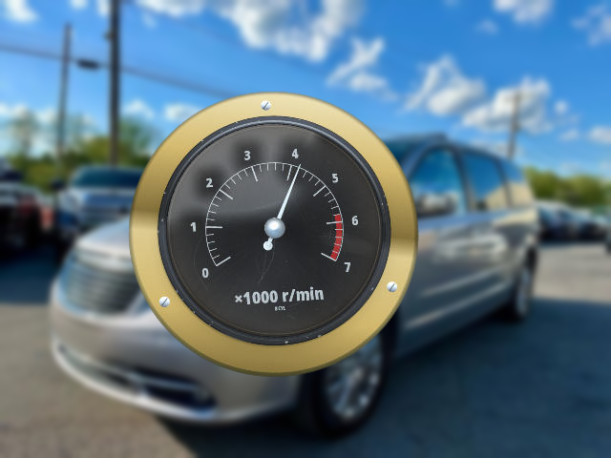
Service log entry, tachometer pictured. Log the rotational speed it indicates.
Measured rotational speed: 4200 rpm
